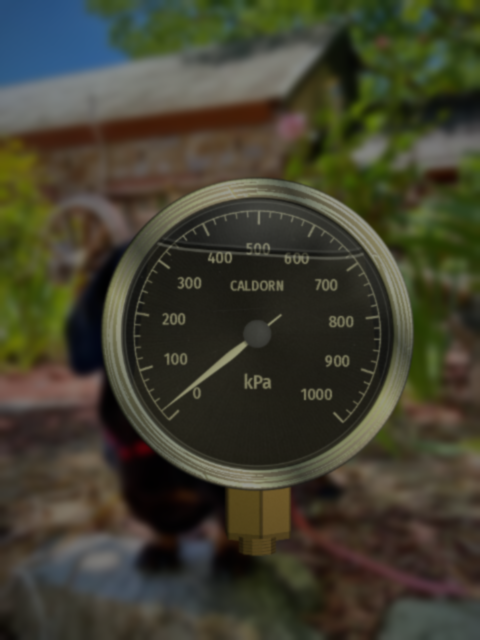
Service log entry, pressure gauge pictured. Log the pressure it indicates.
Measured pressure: 20 kPa
